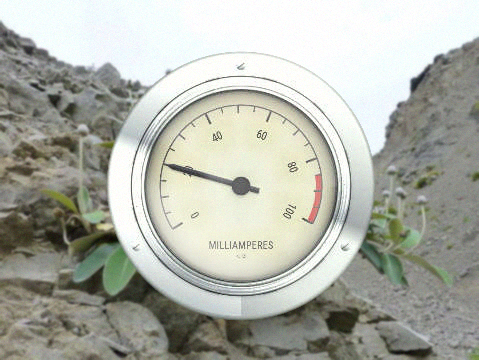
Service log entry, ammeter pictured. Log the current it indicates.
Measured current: 20 mA
